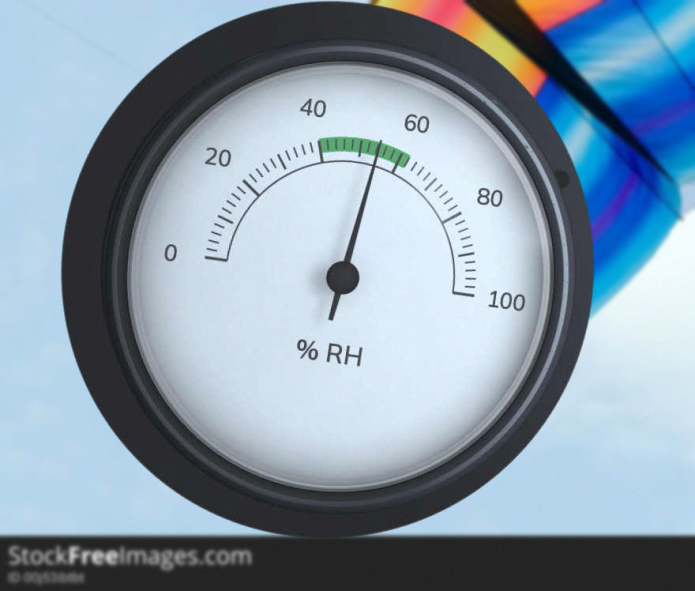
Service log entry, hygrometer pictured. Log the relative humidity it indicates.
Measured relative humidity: 54 %
